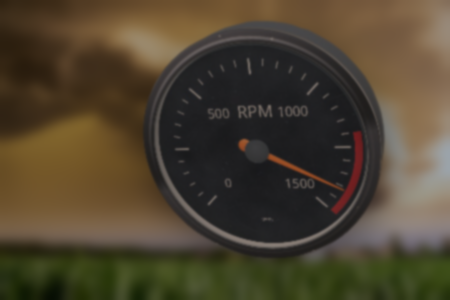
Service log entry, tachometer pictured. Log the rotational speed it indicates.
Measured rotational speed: 1400 rpm
